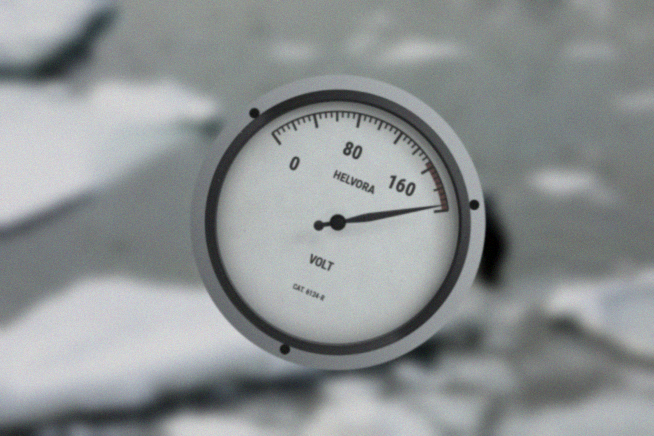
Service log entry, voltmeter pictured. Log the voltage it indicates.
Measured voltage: 195 V
